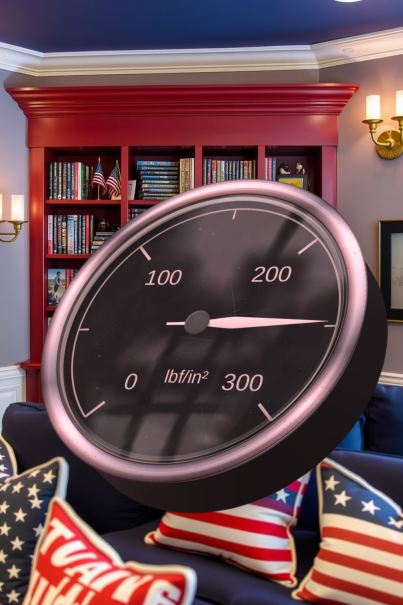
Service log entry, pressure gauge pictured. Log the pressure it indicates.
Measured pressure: 250 psi
